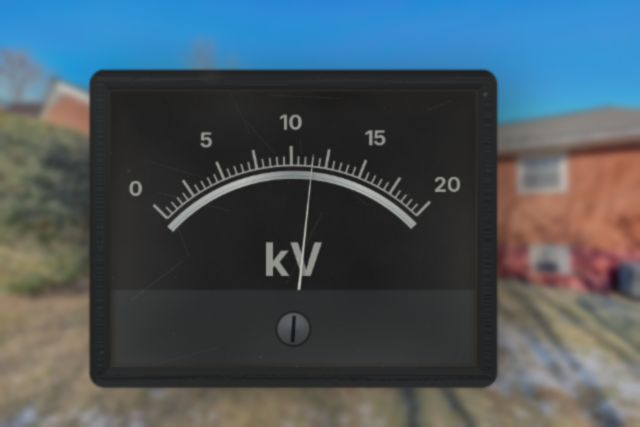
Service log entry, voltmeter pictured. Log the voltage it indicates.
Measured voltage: 11.5 kV
